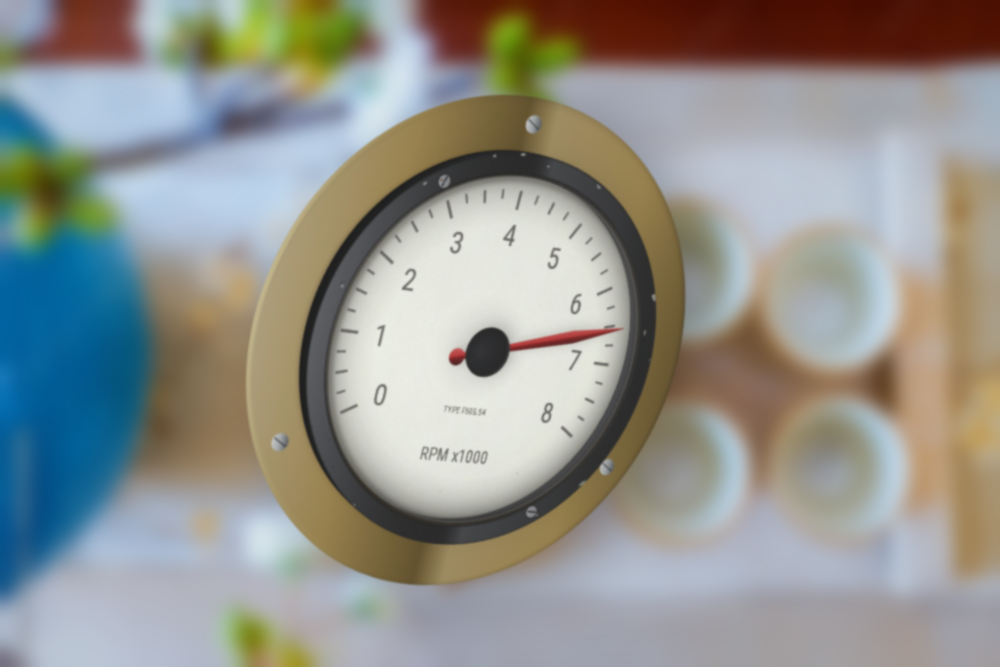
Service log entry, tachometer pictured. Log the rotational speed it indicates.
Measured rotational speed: 6500 rpm
